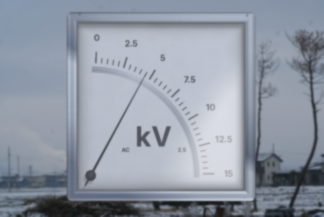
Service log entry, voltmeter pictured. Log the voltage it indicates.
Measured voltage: 4.5 kV
